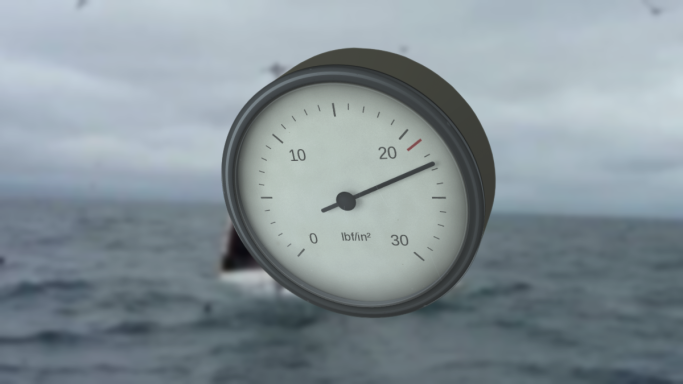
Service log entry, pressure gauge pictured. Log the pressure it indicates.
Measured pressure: 22.5 psi
